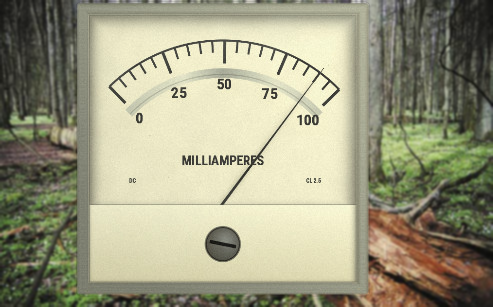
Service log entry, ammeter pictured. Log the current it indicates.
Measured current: 90 mA
